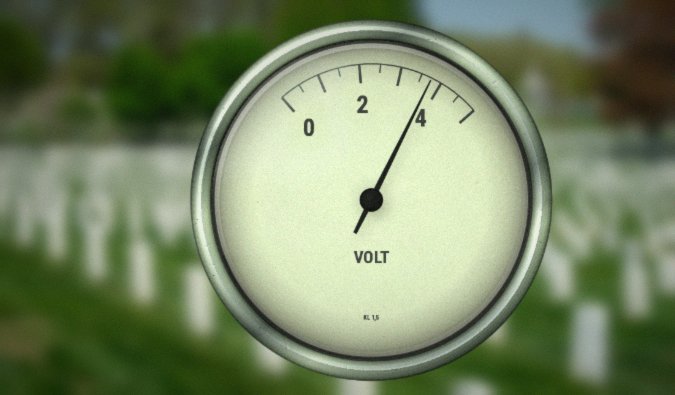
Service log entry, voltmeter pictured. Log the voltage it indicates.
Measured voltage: 3.75 V
